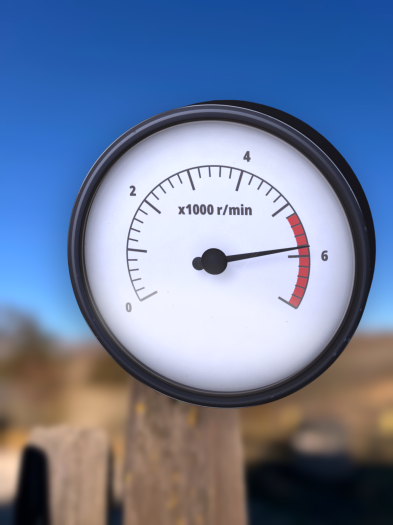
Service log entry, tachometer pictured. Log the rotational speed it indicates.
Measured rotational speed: 5800 rpm
